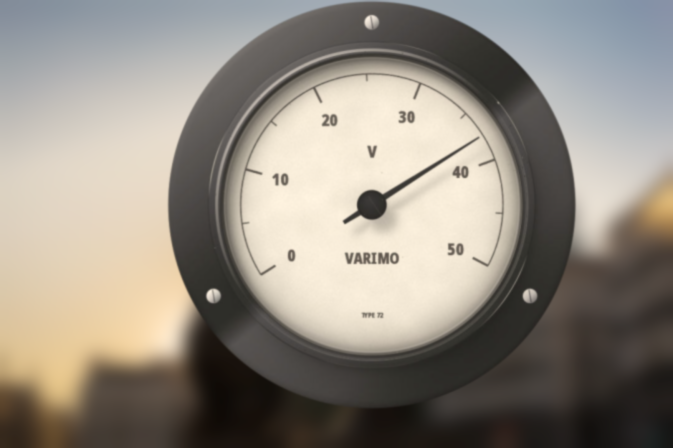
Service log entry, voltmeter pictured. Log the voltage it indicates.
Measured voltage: 37.5 V
